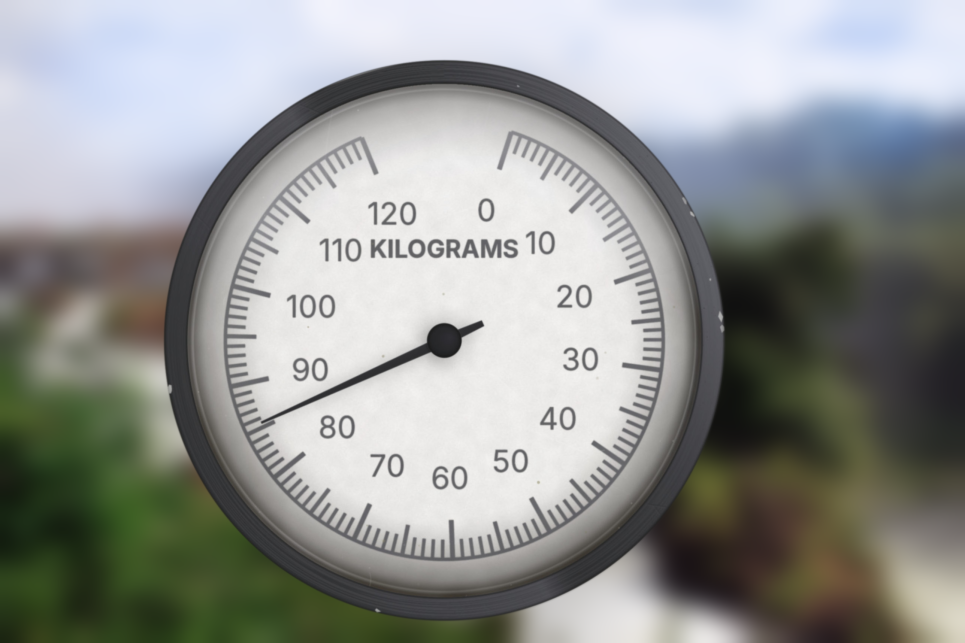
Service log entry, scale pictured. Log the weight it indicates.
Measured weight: 85.5 kg
